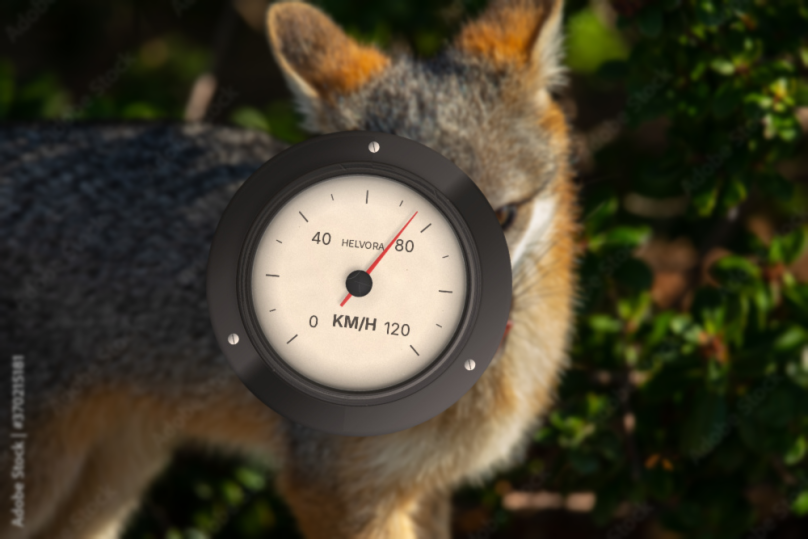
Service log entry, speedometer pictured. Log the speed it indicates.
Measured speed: 75 km/h
